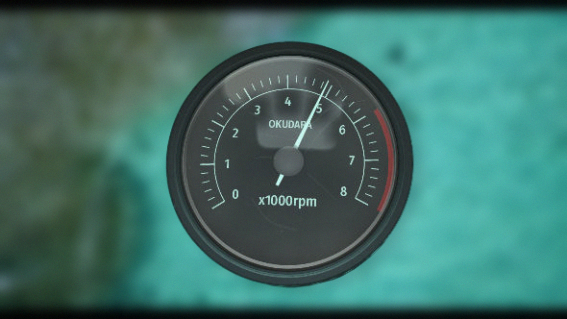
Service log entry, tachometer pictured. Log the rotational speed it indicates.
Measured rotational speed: 4900 rpm
